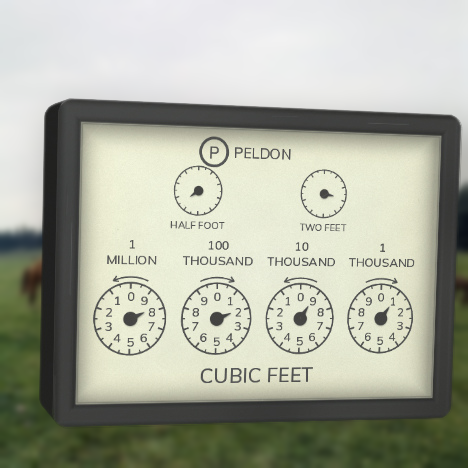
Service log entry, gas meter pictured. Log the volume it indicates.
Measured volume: 819100 ft³
